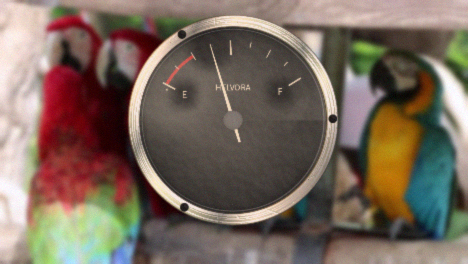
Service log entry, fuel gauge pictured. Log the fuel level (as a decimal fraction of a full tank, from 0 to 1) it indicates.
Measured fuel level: 0.375
